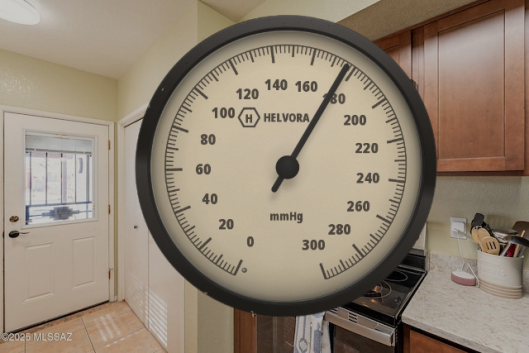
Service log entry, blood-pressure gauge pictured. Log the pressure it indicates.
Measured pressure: 176 mmHg
